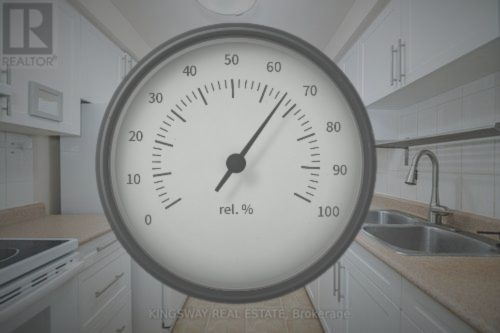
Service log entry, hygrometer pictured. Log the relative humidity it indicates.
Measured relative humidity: 66 %
